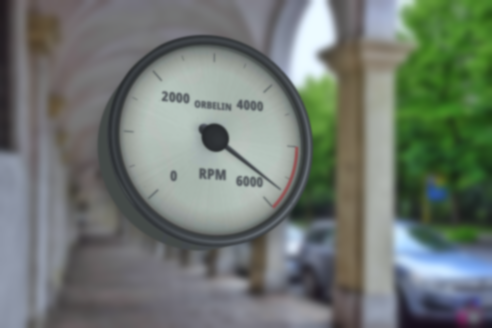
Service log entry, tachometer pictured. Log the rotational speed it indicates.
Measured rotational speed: 5750 rpm
